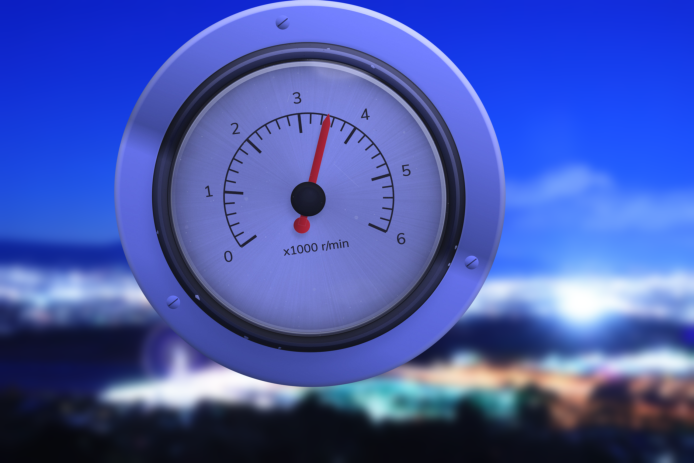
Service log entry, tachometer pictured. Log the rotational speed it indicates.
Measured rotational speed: 3500 rpm
